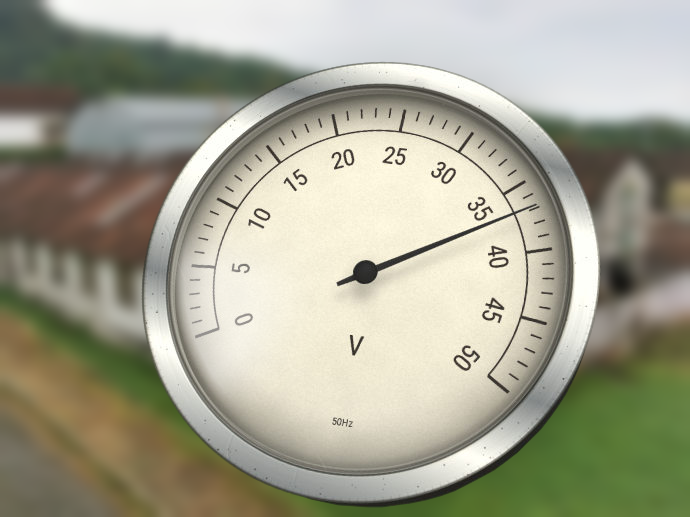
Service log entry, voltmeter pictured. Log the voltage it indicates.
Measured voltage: 37 V
